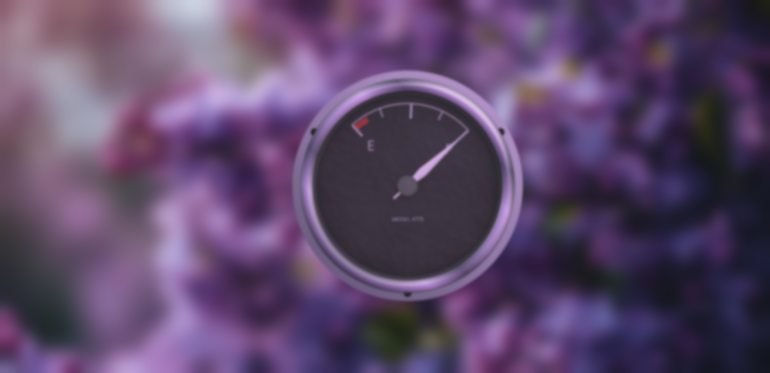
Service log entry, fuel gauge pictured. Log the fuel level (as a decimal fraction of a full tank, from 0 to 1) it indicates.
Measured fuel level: 1
